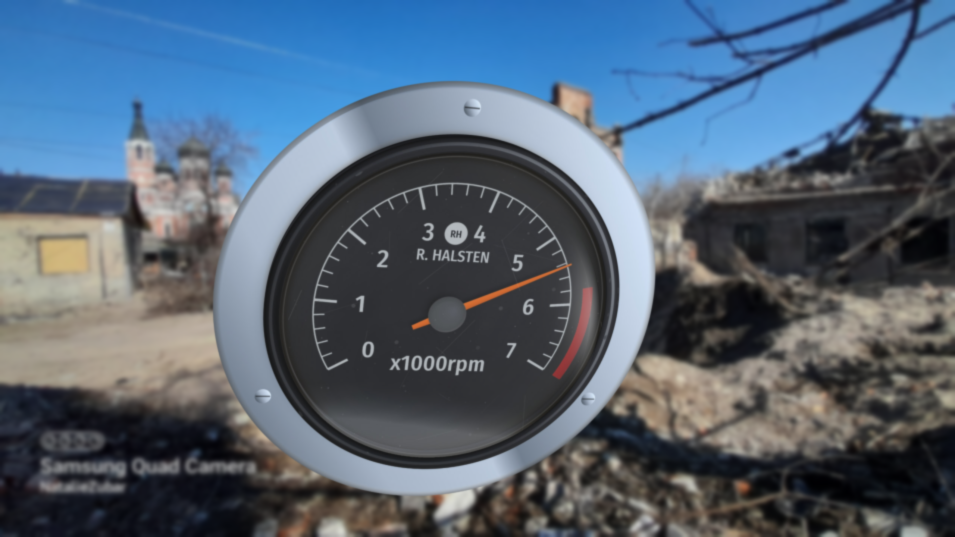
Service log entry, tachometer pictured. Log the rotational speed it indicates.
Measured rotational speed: 5400 rpm
